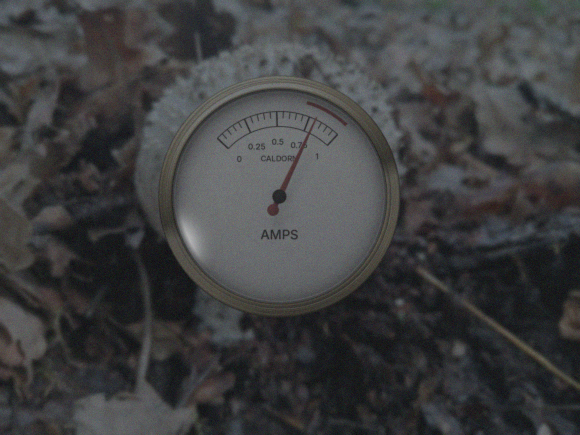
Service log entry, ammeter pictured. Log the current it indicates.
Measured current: 0.8 A
